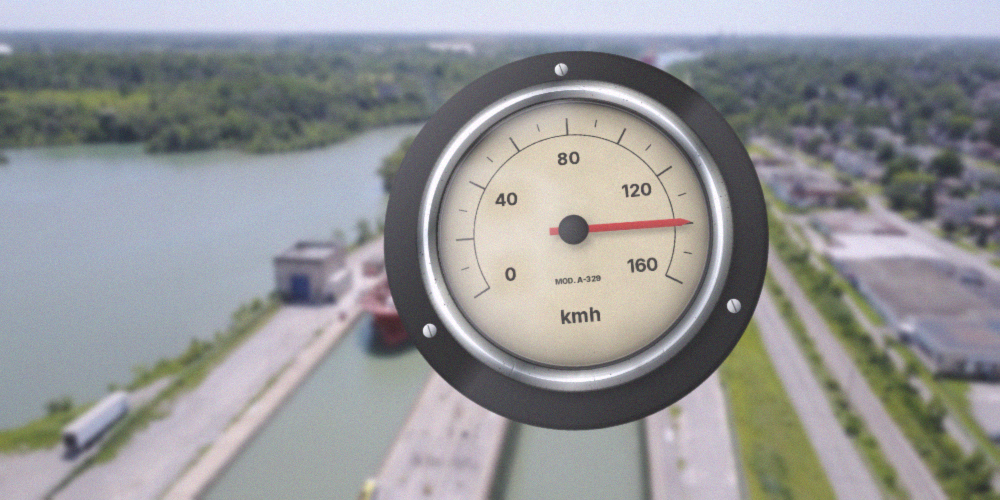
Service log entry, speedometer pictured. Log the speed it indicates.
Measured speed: 140 km/h
